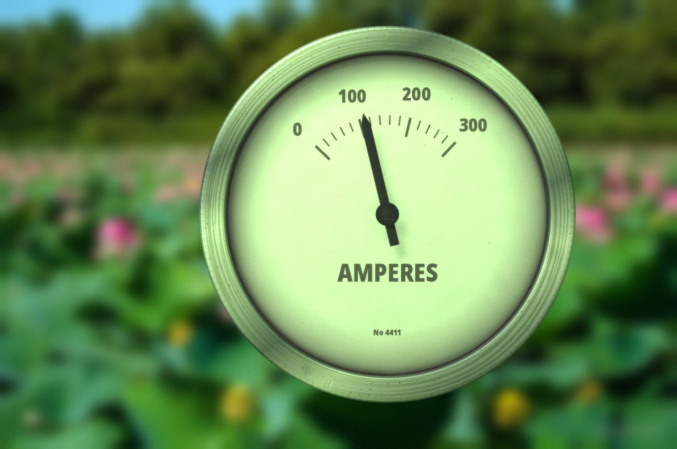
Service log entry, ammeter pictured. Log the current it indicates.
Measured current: 110 A
